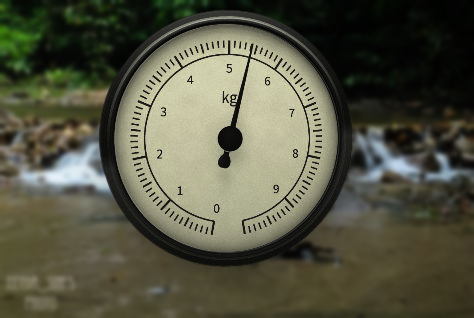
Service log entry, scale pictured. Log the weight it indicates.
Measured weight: 5.4 kg
